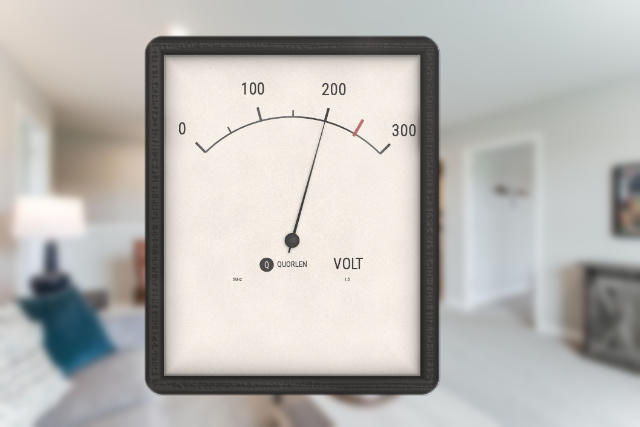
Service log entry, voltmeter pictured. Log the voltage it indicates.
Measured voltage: 200 V
